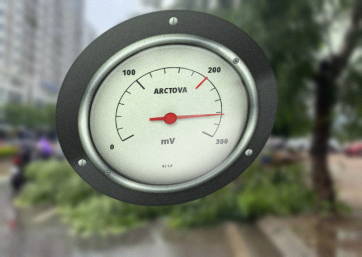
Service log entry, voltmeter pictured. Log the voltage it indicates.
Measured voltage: 260 mV
